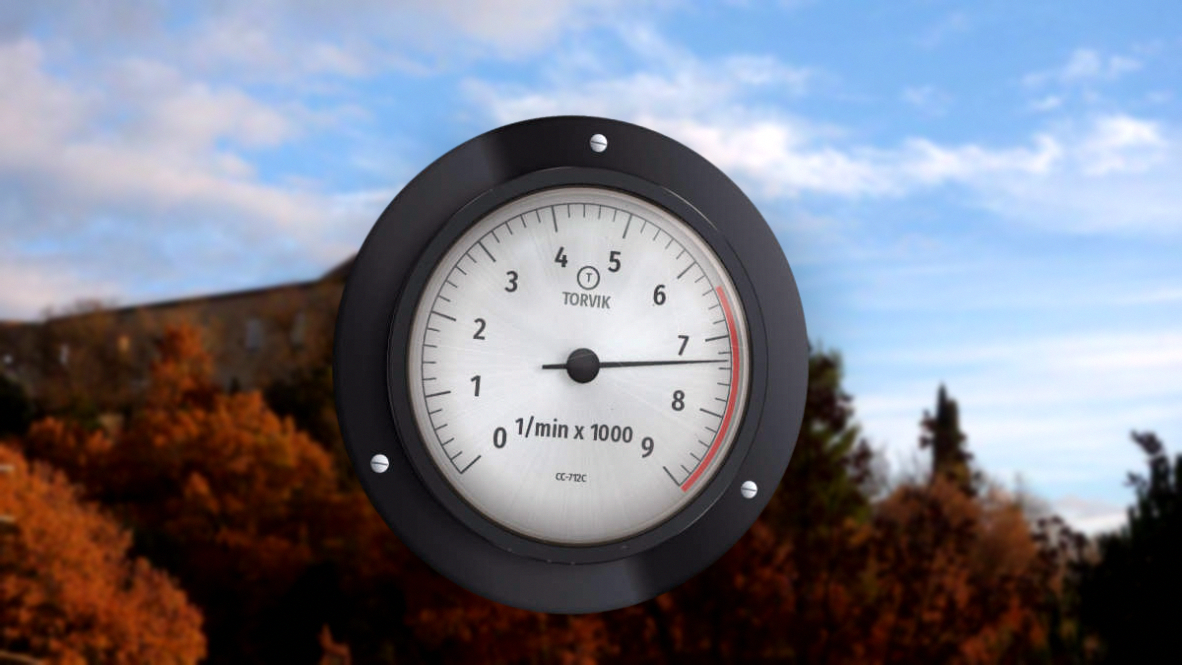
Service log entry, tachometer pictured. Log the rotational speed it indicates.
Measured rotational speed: 7300 rpm
